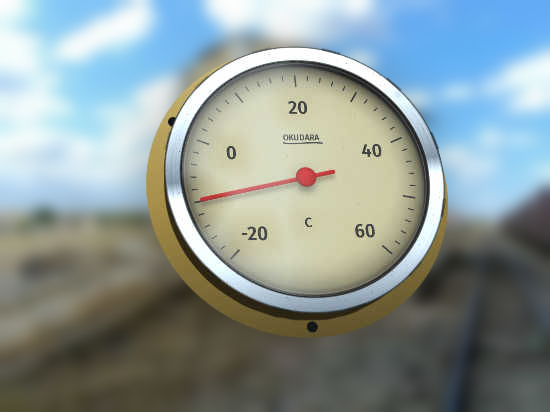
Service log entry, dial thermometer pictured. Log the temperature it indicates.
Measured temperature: -10 °C
